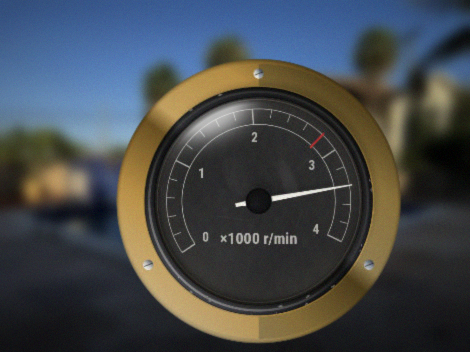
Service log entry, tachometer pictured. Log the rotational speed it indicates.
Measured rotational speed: 3400 rpm
